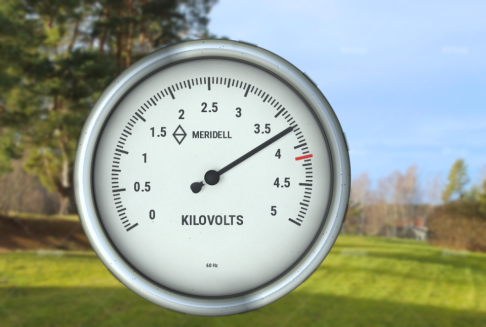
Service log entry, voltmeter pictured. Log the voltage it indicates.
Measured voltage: 3.75 kV
